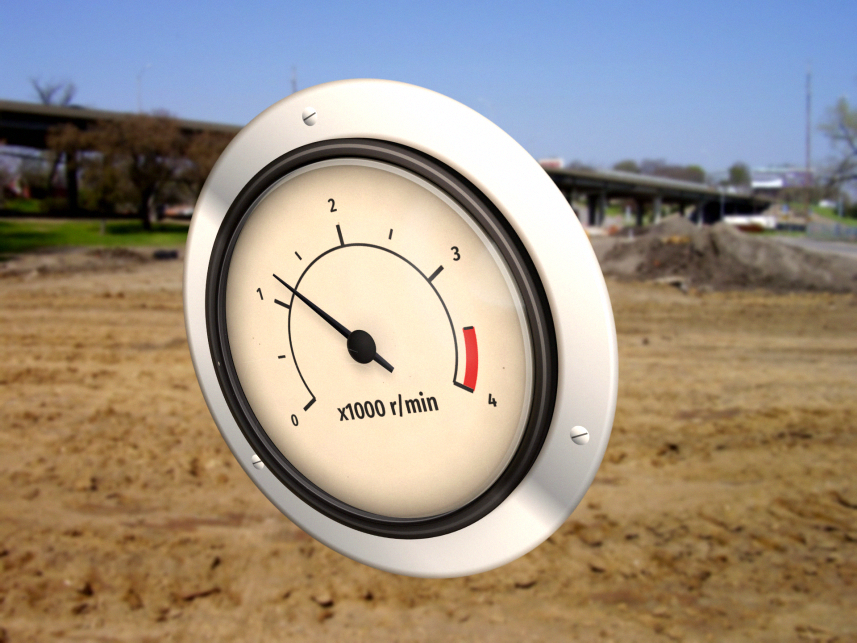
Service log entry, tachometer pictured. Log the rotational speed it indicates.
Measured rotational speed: 1250 rpm
